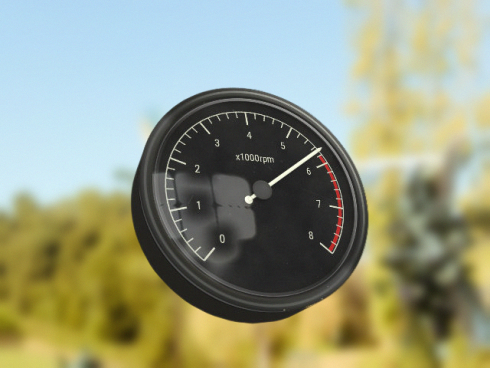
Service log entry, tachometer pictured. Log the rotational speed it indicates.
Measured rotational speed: 5700 rpm
